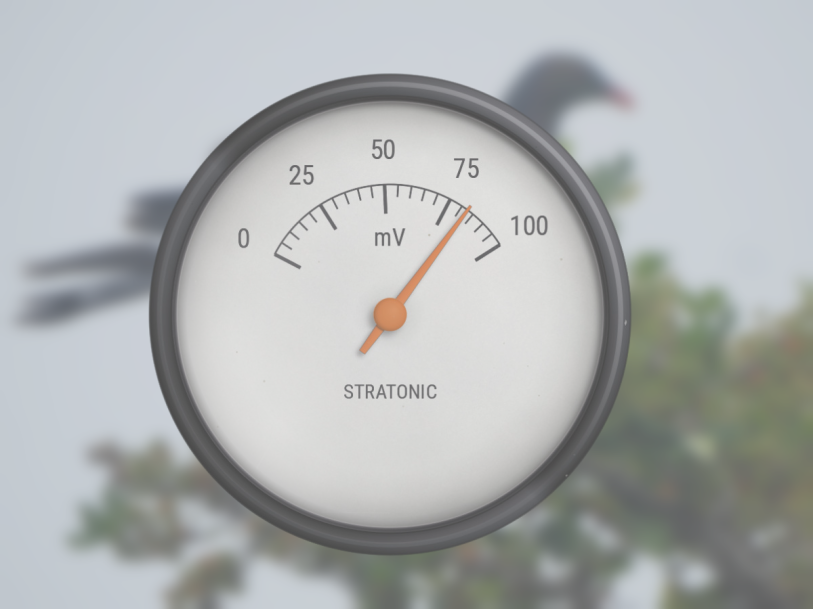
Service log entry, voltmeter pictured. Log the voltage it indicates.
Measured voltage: 82.5 mV
